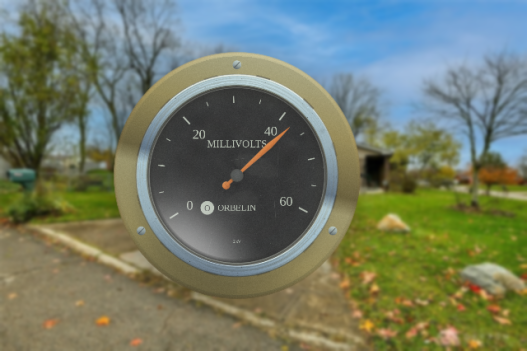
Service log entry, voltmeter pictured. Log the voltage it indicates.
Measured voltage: 42.5 mV
